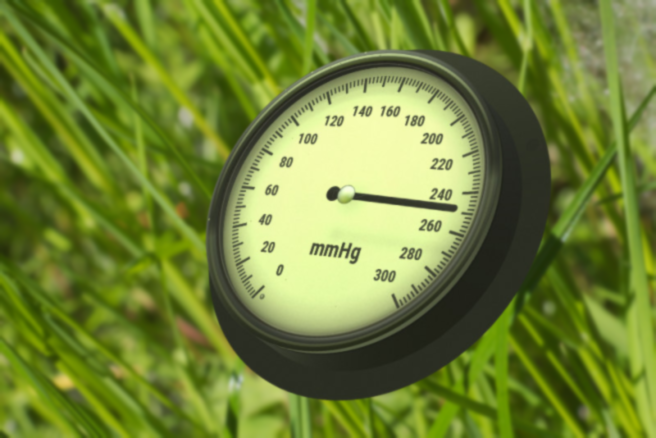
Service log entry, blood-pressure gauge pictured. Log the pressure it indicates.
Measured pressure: 250 mmHg
